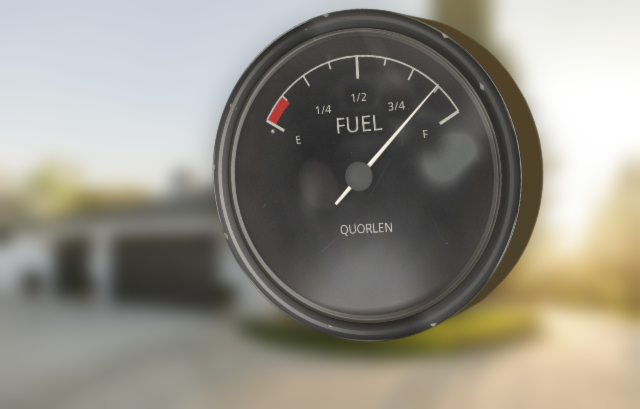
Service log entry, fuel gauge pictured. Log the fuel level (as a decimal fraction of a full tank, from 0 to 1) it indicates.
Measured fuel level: 0.875
